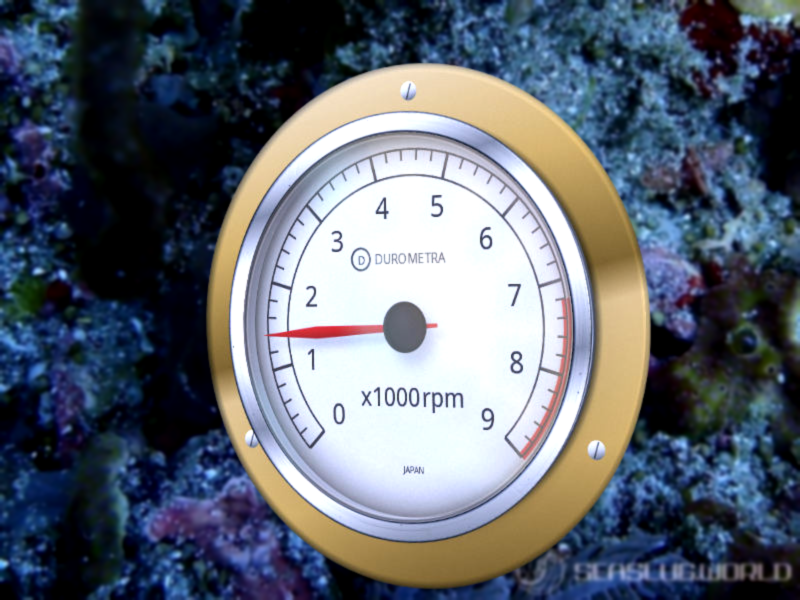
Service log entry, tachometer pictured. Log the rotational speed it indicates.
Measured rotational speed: 1400 rpm
